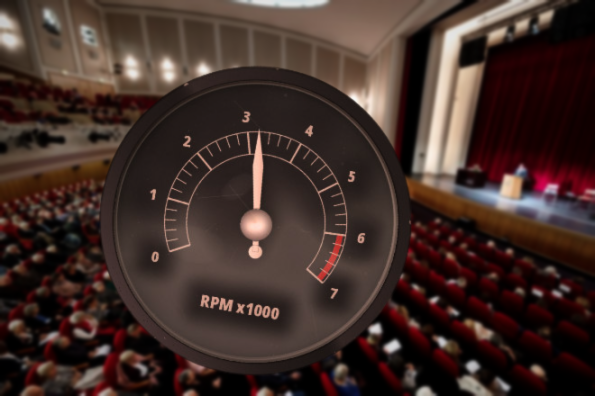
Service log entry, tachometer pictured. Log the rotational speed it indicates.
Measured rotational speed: 3200 rpm
